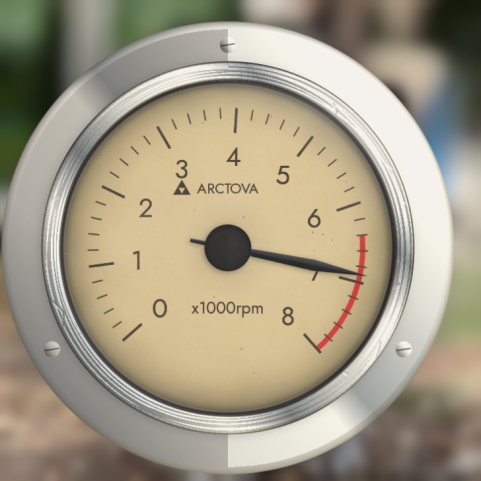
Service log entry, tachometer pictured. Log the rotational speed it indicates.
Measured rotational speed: 6900 rpm
